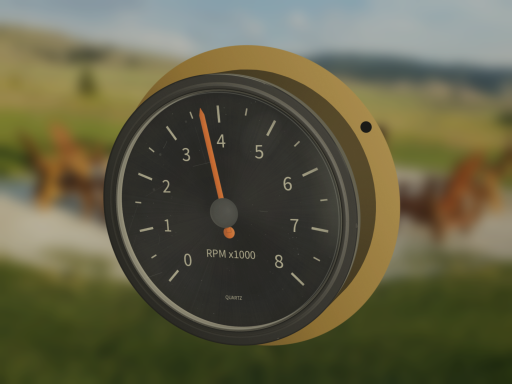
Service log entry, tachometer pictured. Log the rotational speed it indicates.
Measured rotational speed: 3750 rpm
